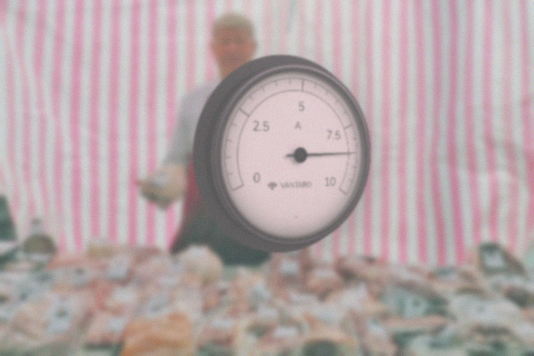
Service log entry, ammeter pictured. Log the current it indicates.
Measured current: 8.5 A
